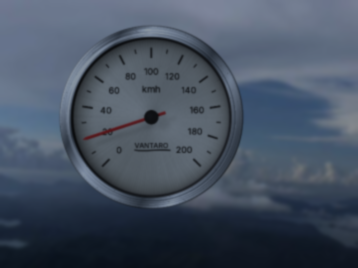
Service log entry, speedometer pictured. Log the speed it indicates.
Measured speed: 20 km/h
